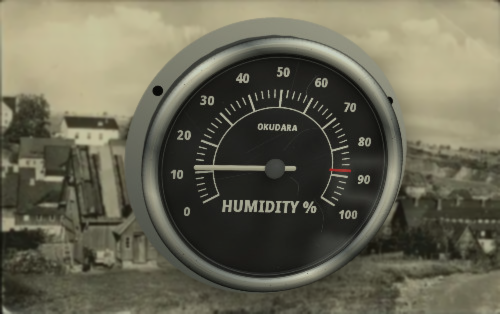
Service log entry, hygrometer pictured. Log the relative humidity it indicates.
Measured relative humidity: 12 %
